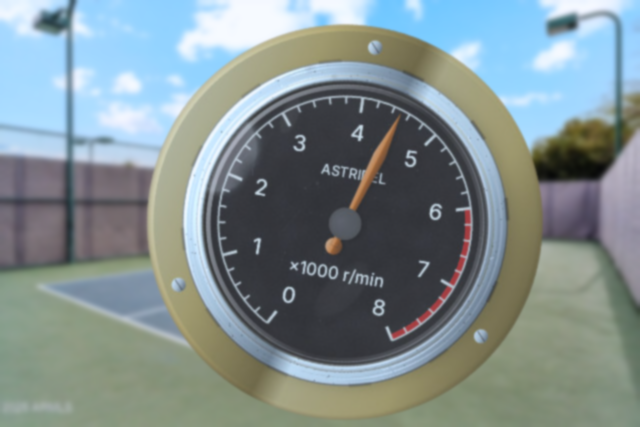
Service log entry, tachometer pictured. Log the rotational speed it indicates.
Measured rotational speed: 4500 rpm
